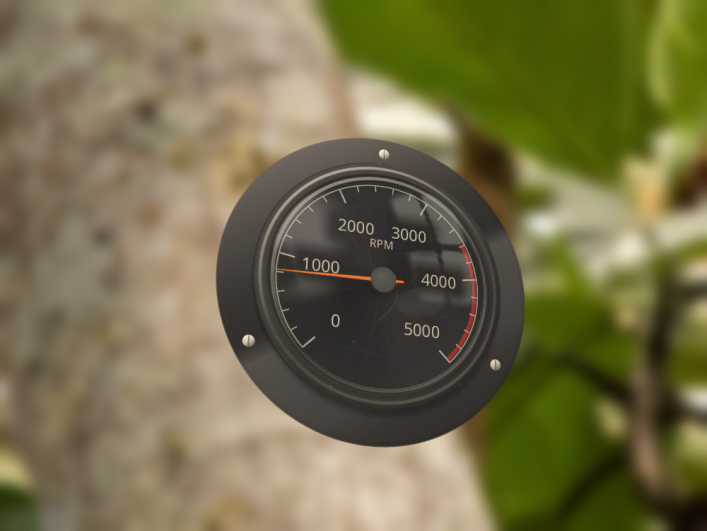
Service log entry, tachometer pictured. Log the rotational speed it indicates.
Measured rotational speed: 800 rpm
